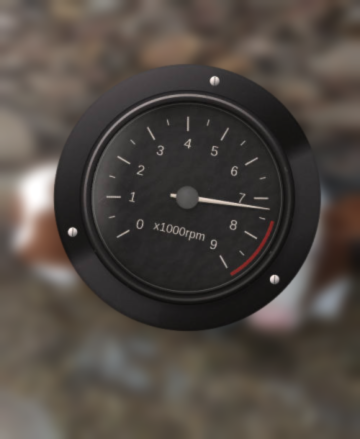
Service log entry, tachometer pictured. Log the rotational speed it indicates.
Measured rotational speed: 7250 rpm
